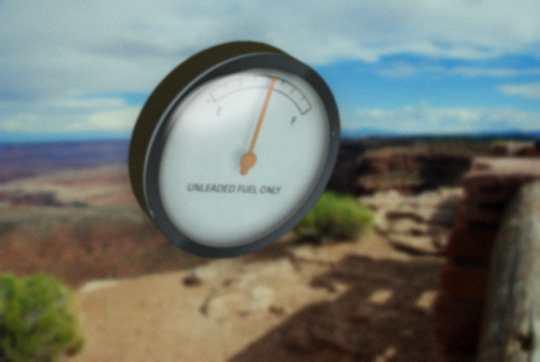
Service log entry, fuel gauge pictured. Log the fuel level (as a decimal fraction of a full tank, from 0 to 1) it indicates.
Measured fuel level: 0.5
